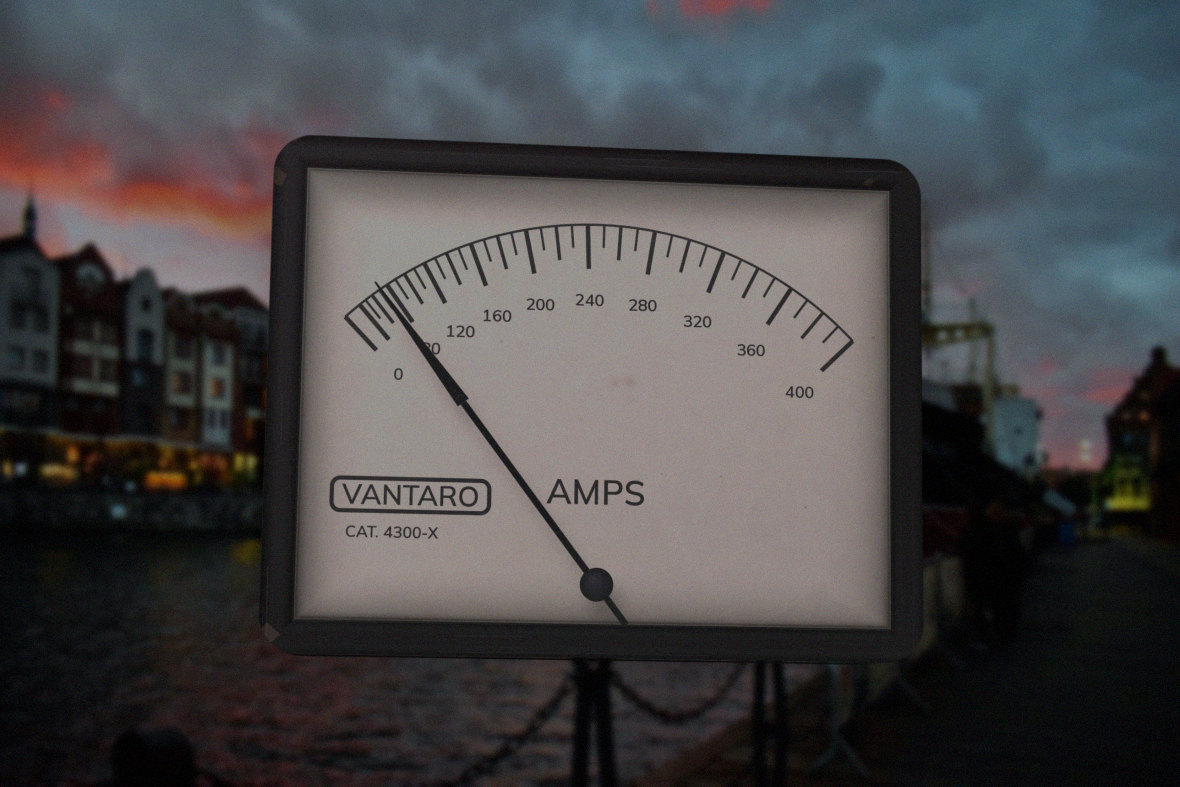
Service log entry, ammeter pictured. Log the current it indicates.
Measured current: 70 A
